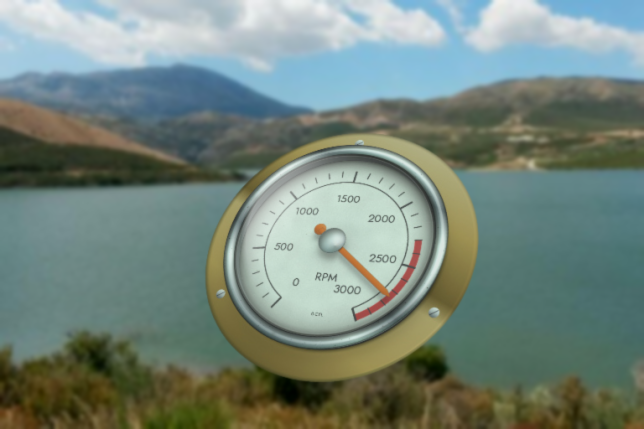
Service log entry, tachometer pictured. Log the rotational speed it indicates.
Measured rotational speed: 2750 rpm
